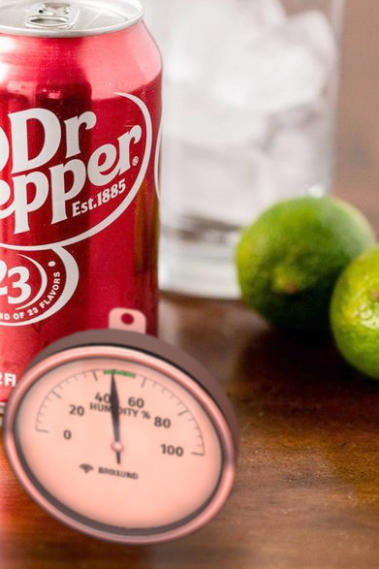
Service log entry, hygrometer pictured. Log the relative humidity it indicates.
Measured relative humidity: 48 %
